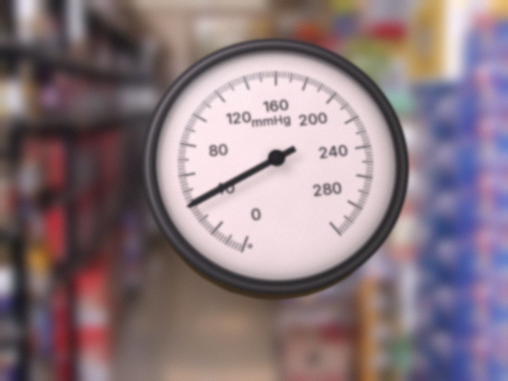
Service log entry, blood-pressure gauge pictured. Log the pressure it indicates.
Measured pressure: 40 mmHg
